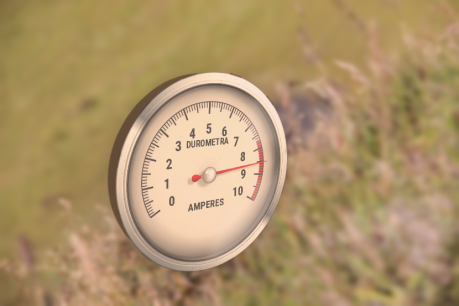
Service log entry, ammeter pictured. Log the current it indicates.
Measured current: 8.5 A
